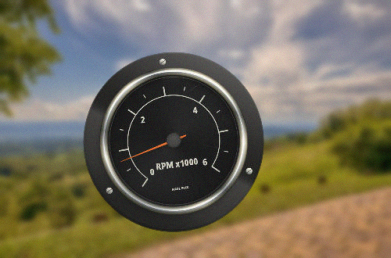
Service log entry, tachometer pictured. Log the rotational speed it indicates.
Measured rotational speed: 750 rpm
